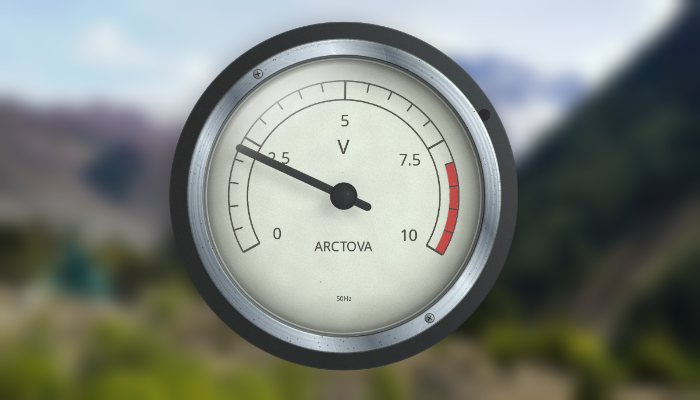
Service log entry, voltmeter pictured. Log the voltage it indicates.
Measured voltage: 2.25 V
